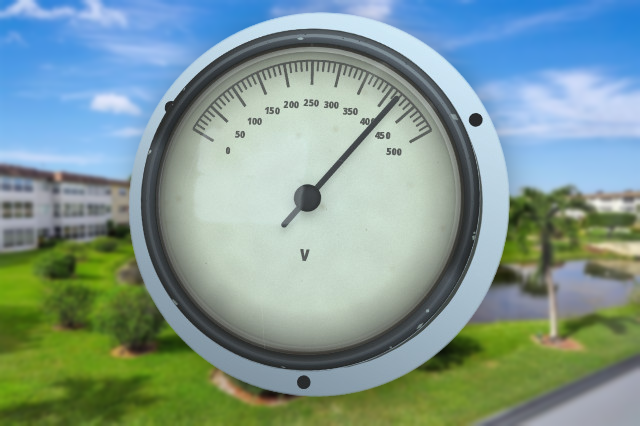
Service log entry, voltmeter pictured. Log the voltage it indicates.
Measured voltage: 420 V
